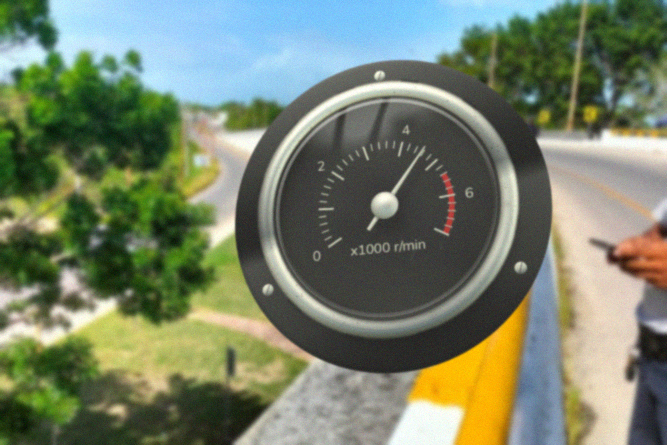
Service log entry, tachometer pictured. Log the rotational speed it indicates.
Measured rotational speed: 4600 rpm
